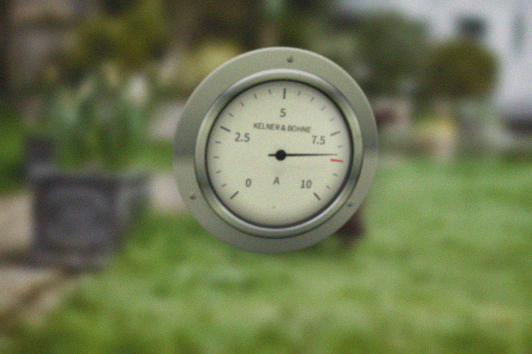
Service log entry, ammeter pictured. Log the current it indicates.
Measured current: 8.25 A
